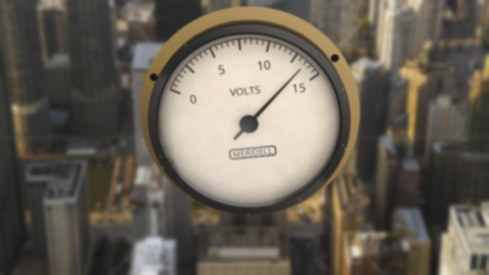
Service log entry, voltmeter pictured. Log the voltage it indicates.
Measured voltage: 13.5 V
